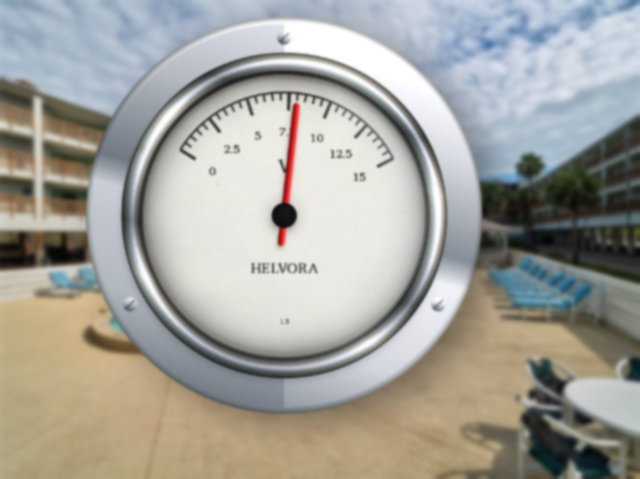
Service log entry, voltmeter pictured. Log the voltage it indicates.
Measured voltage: 8 V
